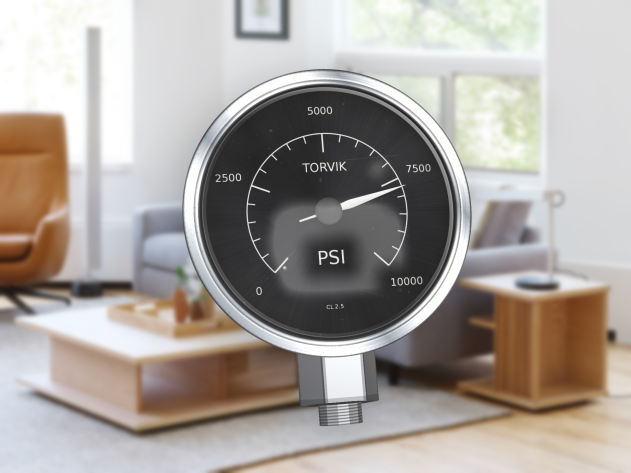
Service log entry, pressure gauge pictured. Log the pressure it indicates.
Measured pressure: 7750 psi
